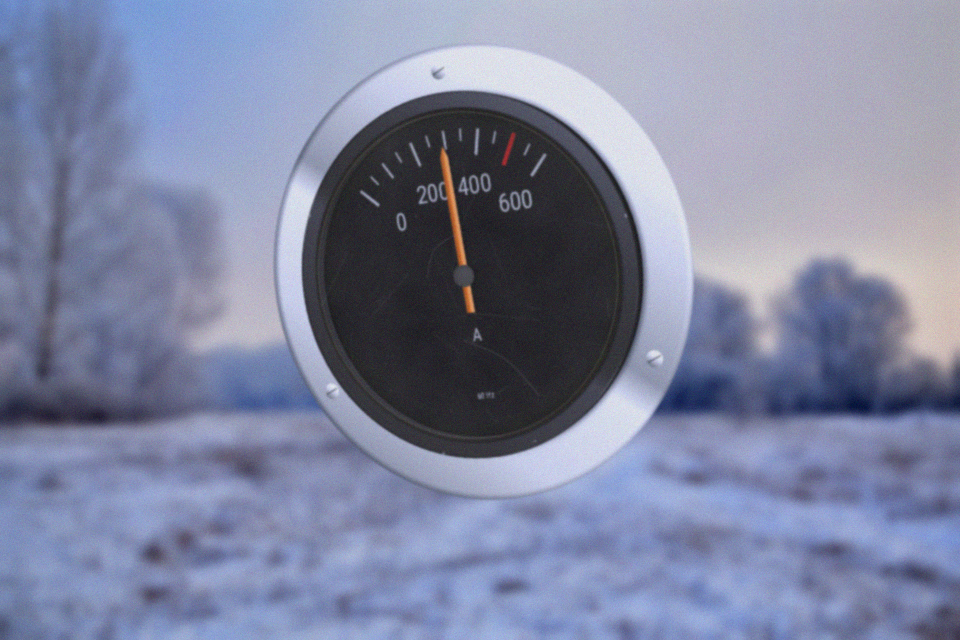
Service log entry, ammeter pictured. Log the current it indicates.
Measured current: 300 A
